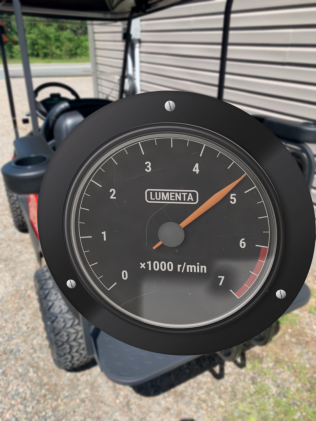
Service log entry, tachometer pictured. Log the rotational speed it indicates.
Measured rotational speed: 4750 rpm
